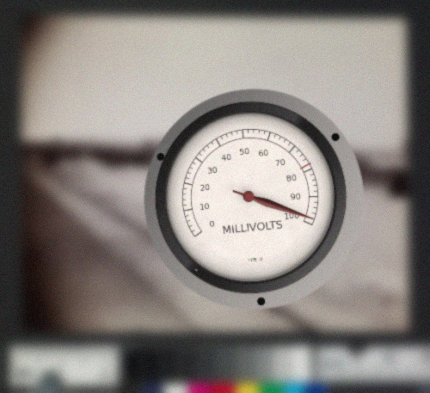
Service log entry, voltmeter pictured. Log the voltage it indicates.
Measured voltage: 98 mV
